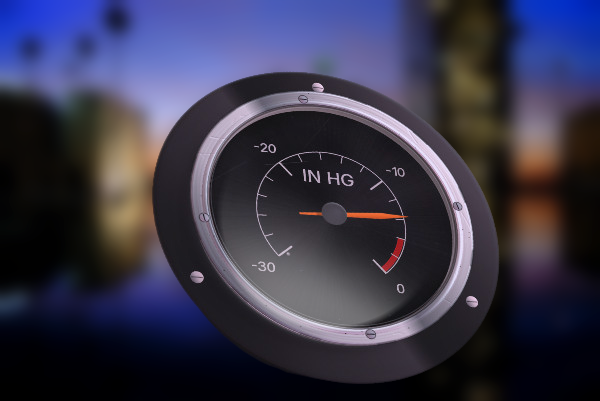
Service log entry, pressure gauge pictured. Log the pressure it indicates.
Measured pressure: -6 inHg
